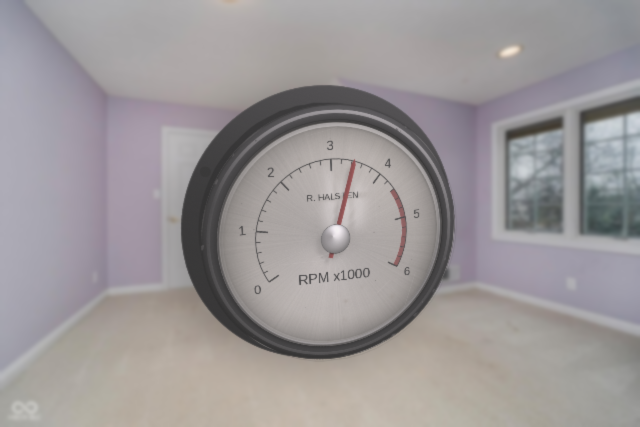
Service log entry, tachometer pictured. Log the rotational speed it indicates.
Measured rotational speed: 3400 rpm
